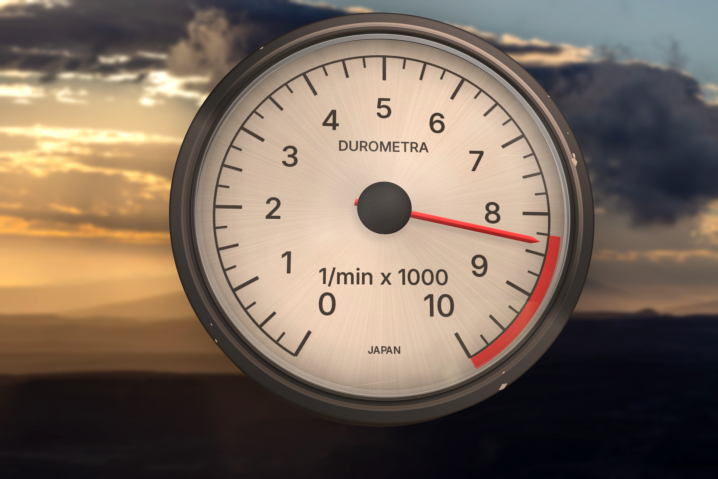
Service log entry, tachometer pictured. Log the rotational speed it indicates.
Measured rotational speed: 8375 rpm
